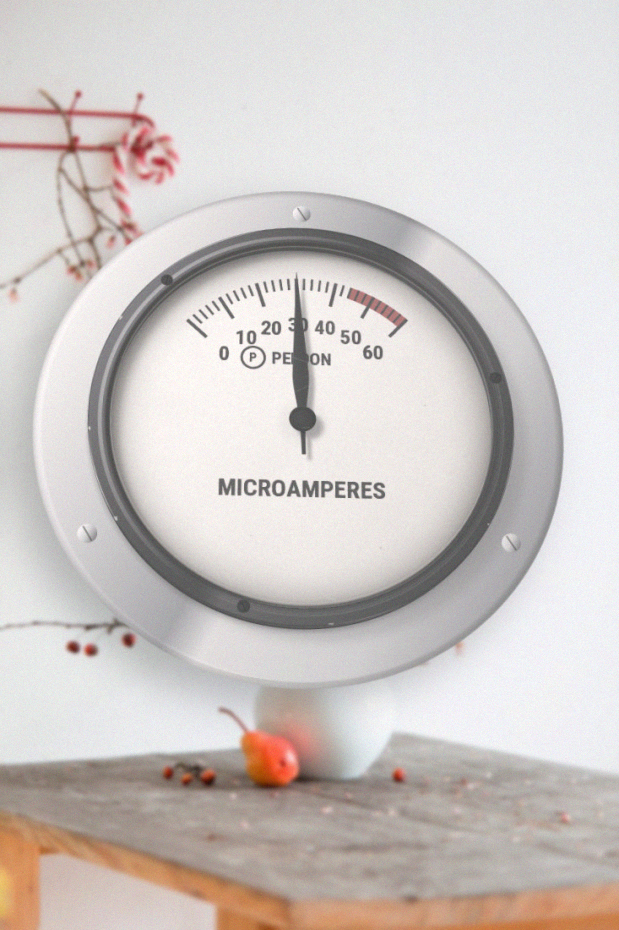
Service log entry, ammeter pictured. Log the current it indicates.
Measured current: 30 µA
